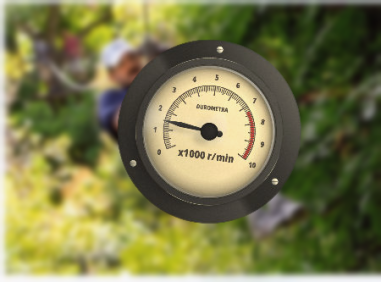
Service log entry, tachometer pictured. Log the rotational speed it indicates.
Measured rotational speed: 1500 rpm
